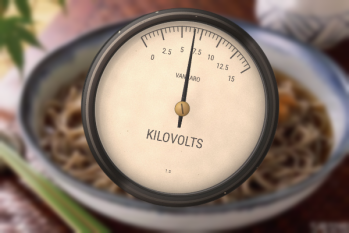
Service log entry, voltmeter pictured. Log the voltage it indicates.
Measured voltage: 6.5 kV
